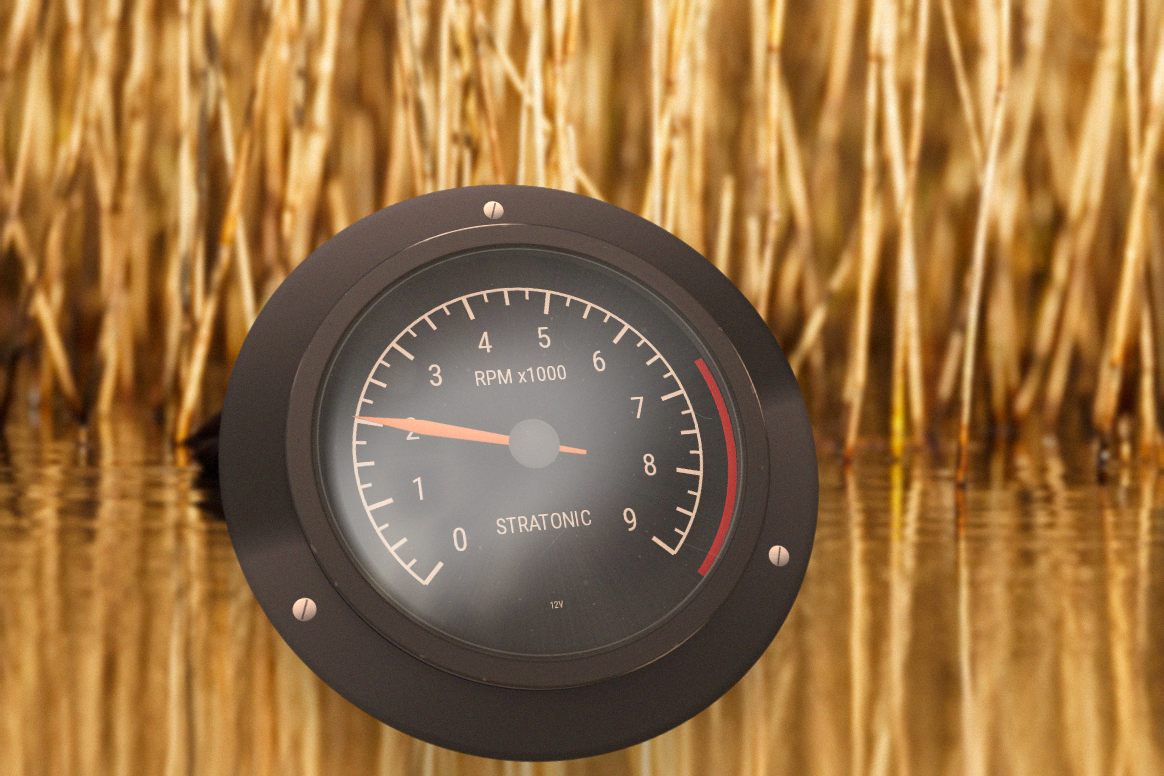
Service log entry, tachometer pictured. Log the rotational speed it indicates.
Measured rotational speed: 2000 rpm
